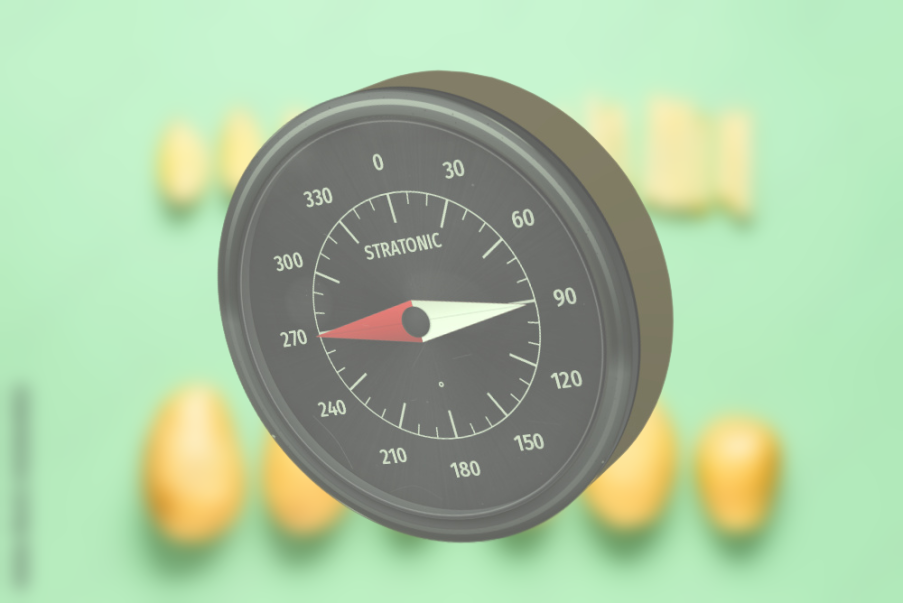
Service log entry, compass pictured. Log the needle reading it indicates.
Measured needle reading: 270 °
